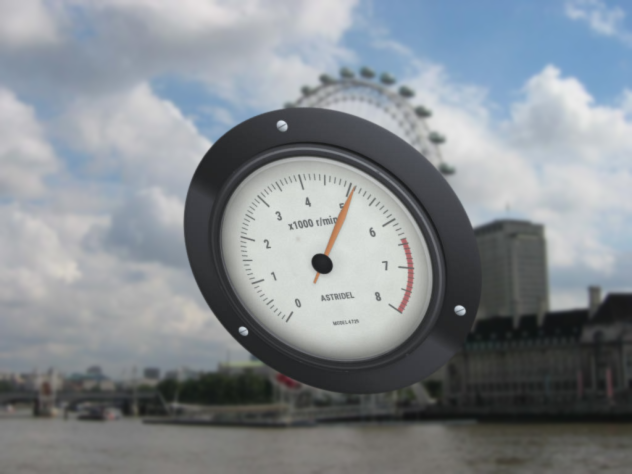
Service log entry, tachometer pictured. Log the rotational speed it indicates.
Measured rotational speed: 5100 rpm
